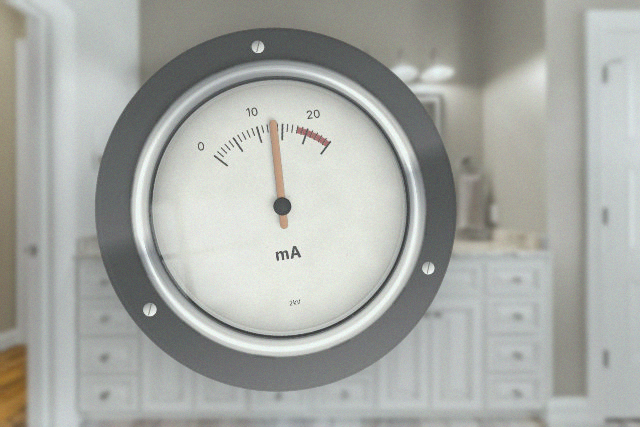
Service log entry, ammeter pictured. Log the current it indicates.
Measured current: 13 mA
